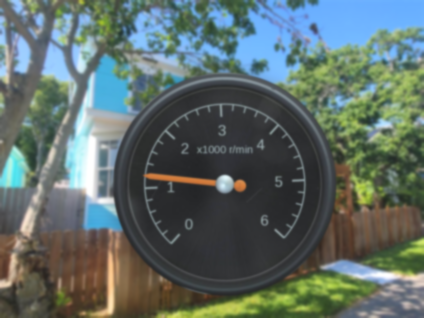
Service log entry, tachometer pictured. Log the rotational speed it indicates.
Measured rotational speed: 1200 rpm
